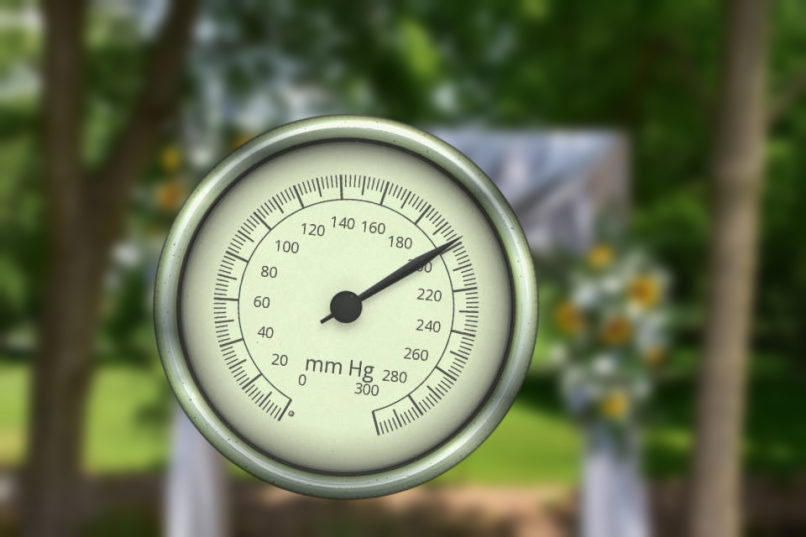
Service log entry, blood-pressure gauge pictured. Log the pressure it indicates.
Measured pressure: 198 mmHg
